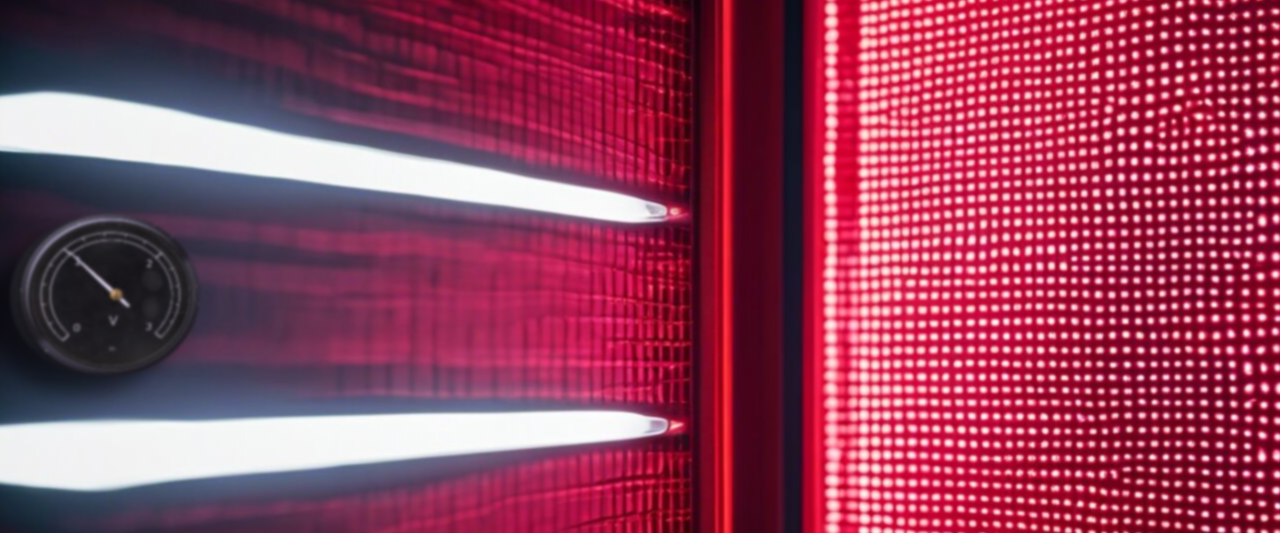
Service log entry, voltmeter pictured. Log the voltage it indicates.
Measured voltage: 1 V
